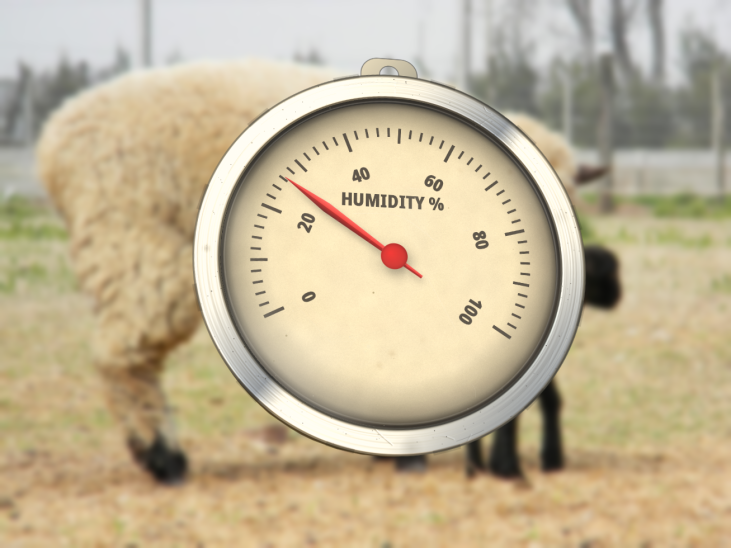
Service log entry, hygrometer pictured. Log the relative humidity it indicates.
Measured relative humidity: 26 %
